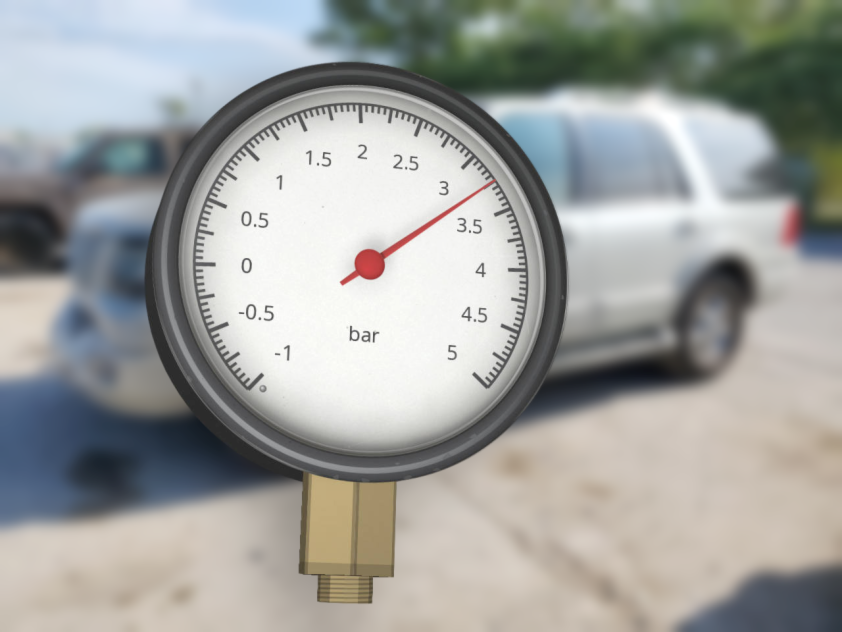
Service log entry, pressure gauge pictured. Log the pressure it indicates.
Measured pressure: 3.25 bar
